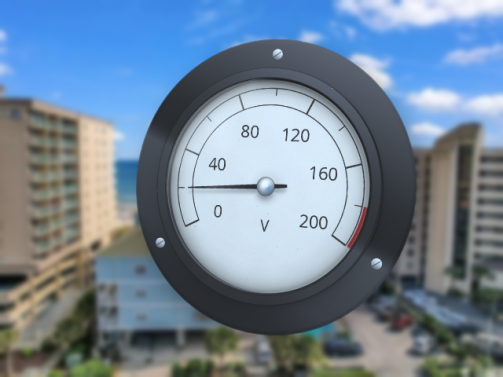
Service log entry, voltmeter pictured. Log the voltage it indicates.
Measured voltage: 20 V
